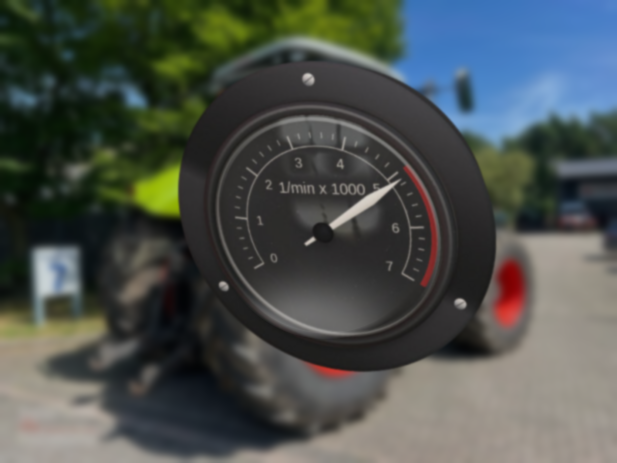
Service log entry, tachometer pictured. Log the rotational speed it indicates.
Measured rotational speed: 5100 rpm
